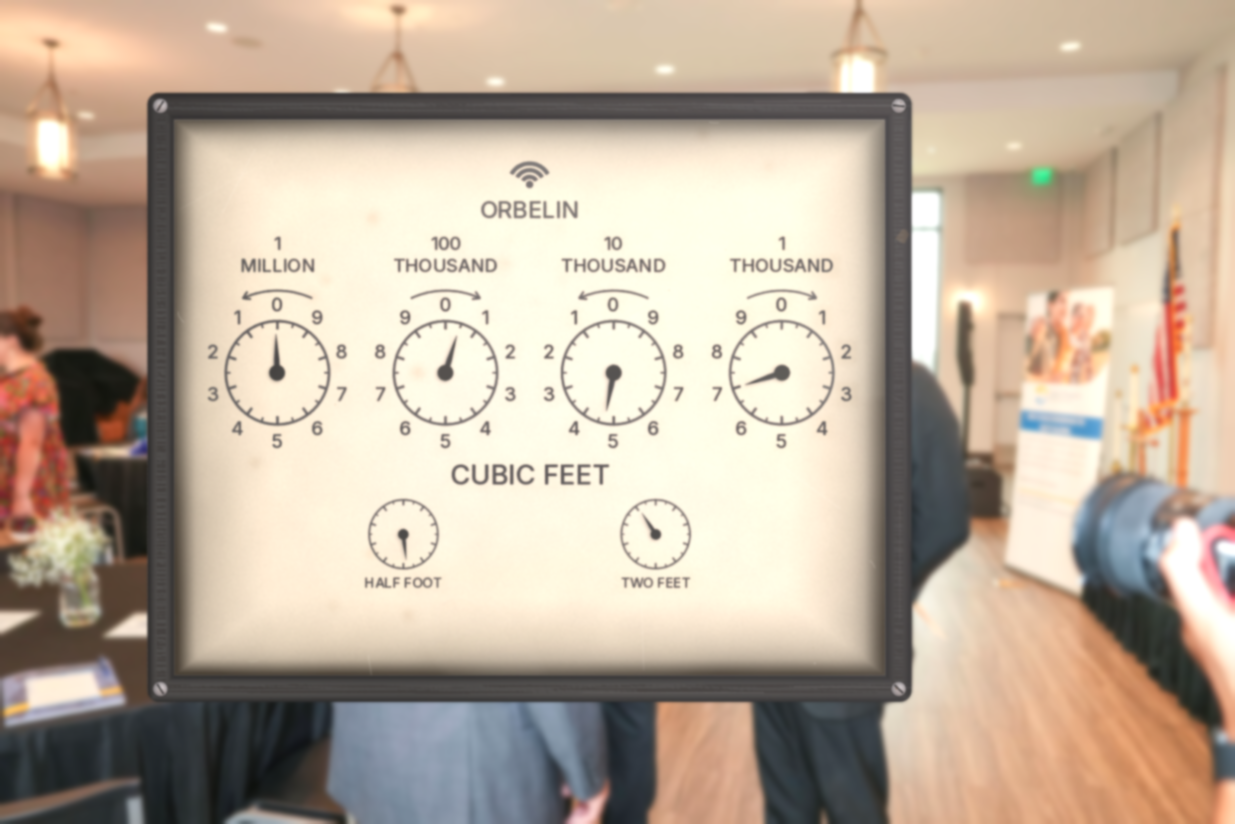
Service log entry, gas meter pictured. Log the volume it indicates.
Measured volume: 4700 ft³
